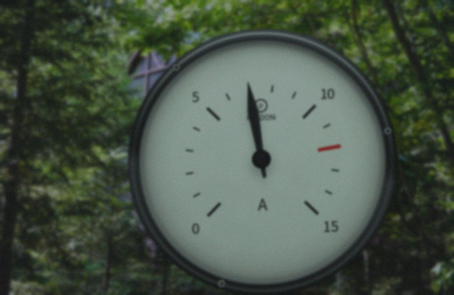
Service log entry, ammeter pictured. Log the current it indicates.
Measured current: 7 A
